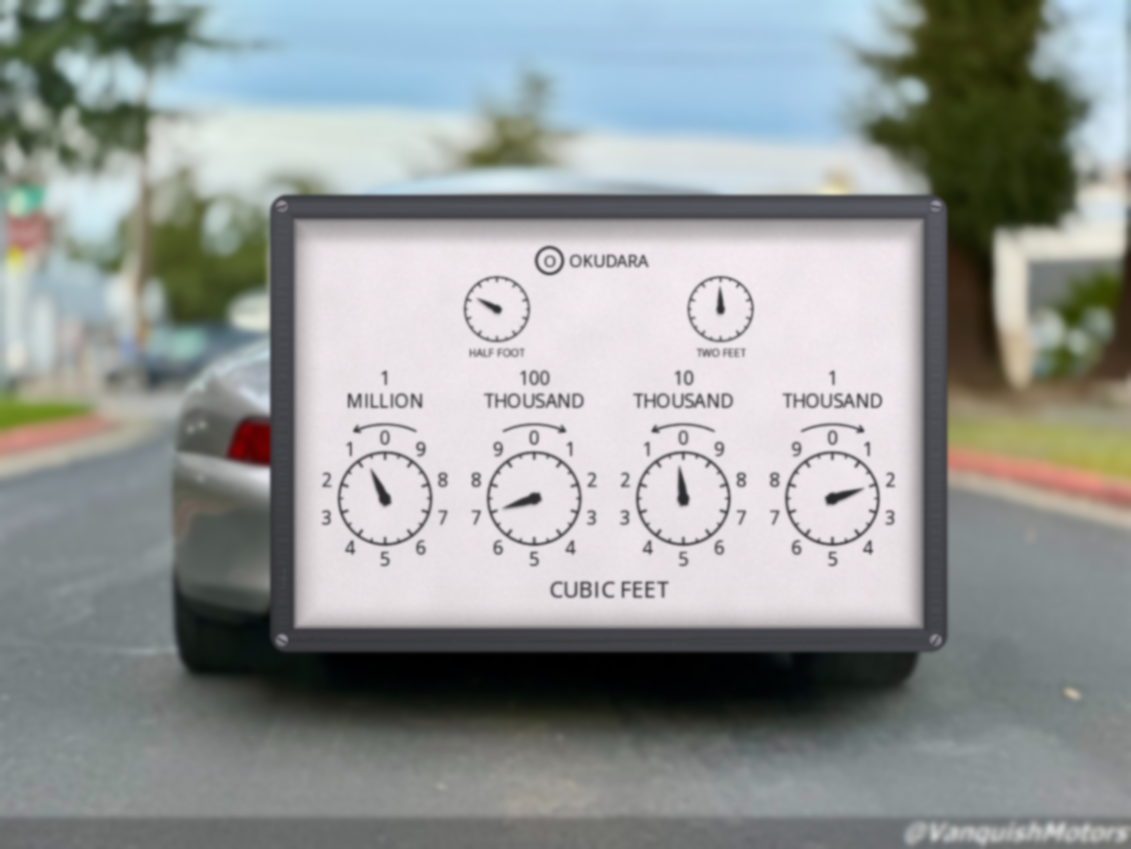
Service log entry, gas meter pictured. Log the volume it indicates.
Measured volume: 70200 ft³
